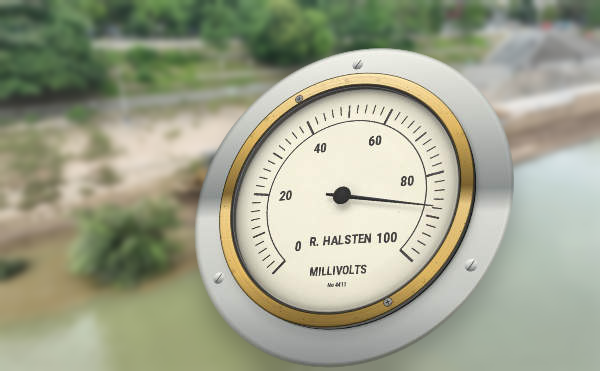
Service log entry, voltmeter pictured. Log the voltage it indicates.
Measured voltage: 88 mV
